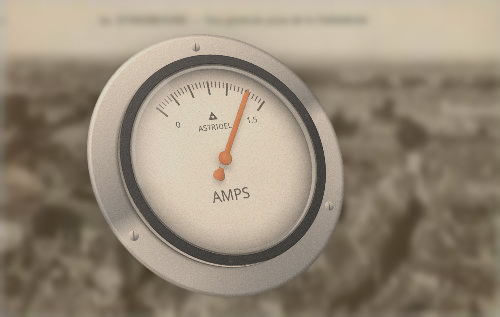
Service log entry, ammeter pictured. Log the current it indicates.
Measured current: 1.25 A
